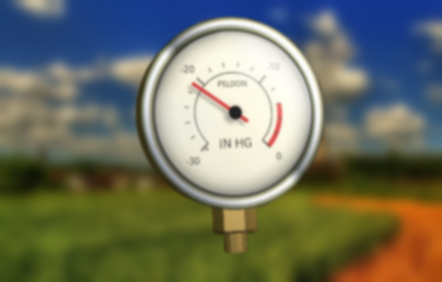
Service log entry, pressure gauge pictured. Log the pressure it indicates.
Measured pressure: -21 inHg
